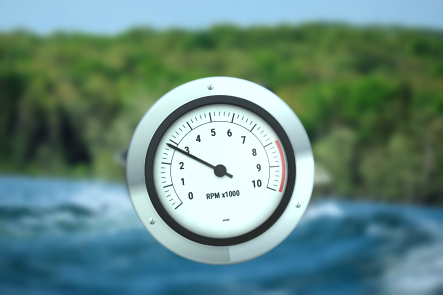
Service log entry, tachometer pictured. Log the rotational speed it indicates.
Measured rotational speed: 2800 rpm
